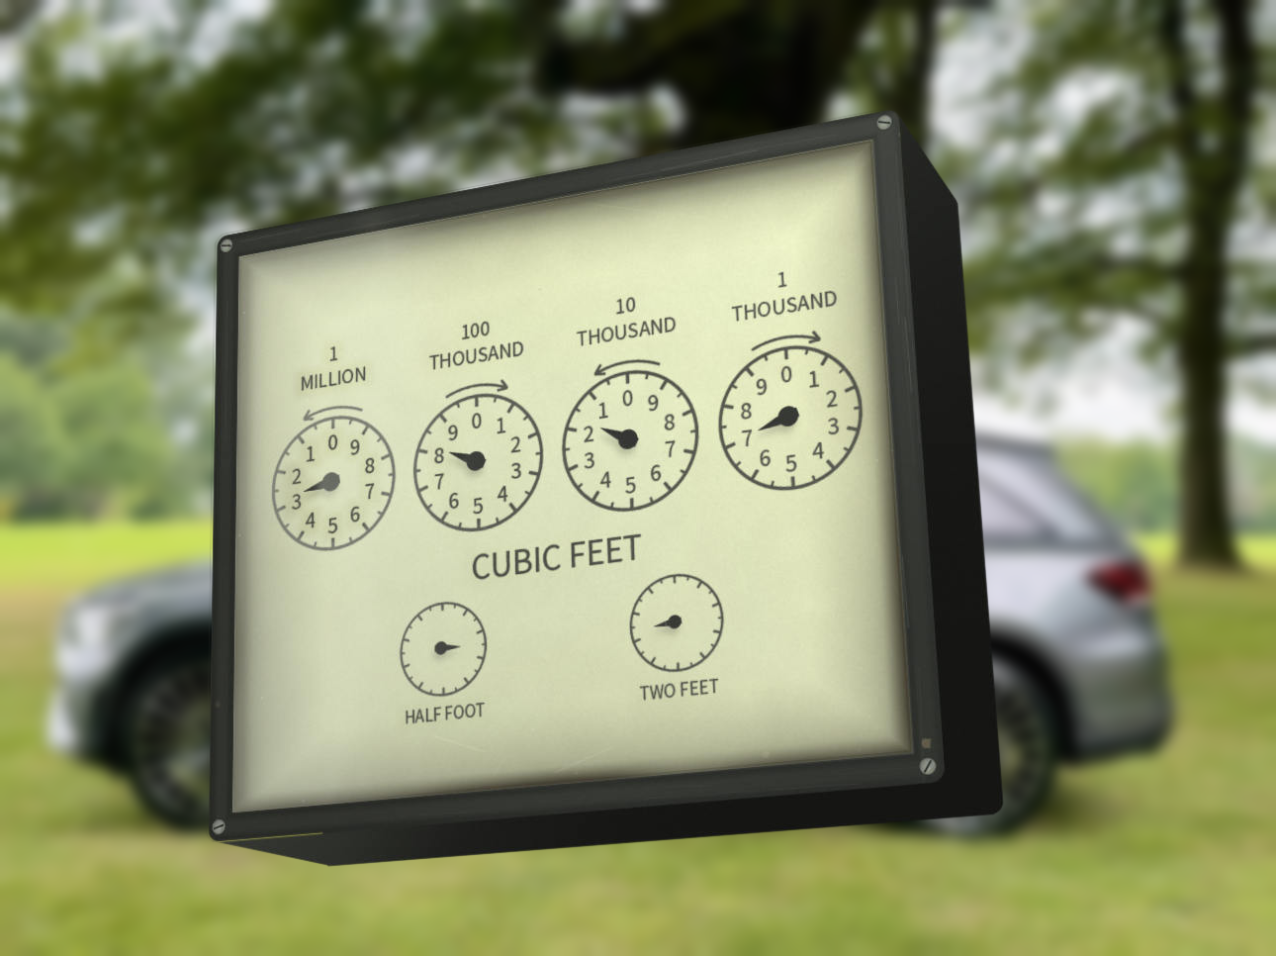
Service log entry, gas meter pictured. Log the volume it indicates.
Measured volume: 281700 ft³
